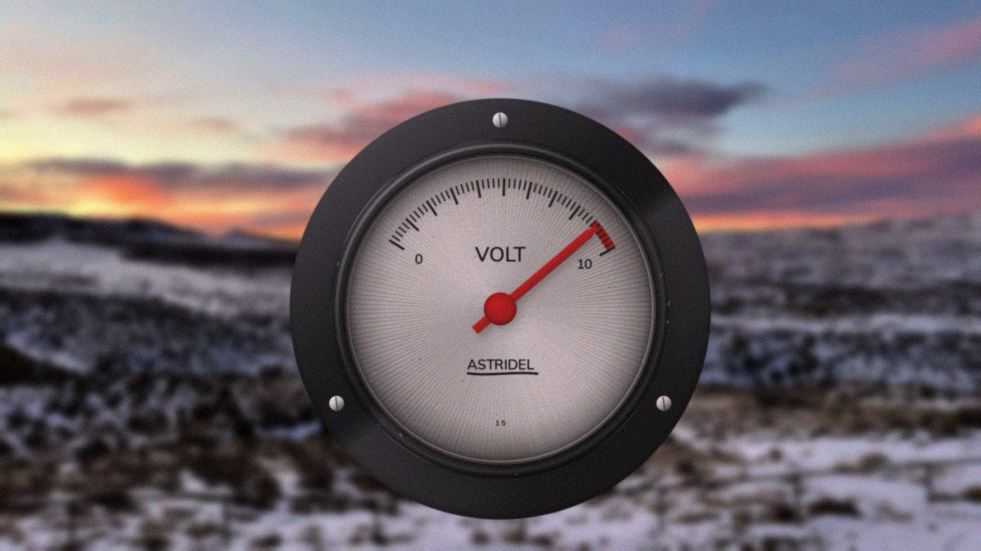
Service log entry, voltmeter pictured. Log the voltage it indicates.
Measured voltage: 9 V
